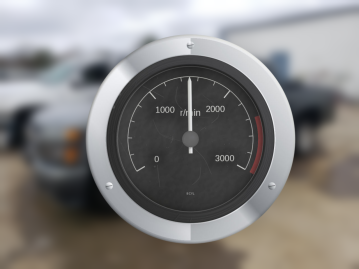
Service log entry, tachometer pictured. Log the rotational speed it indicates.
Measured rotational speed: 1500 rpm
